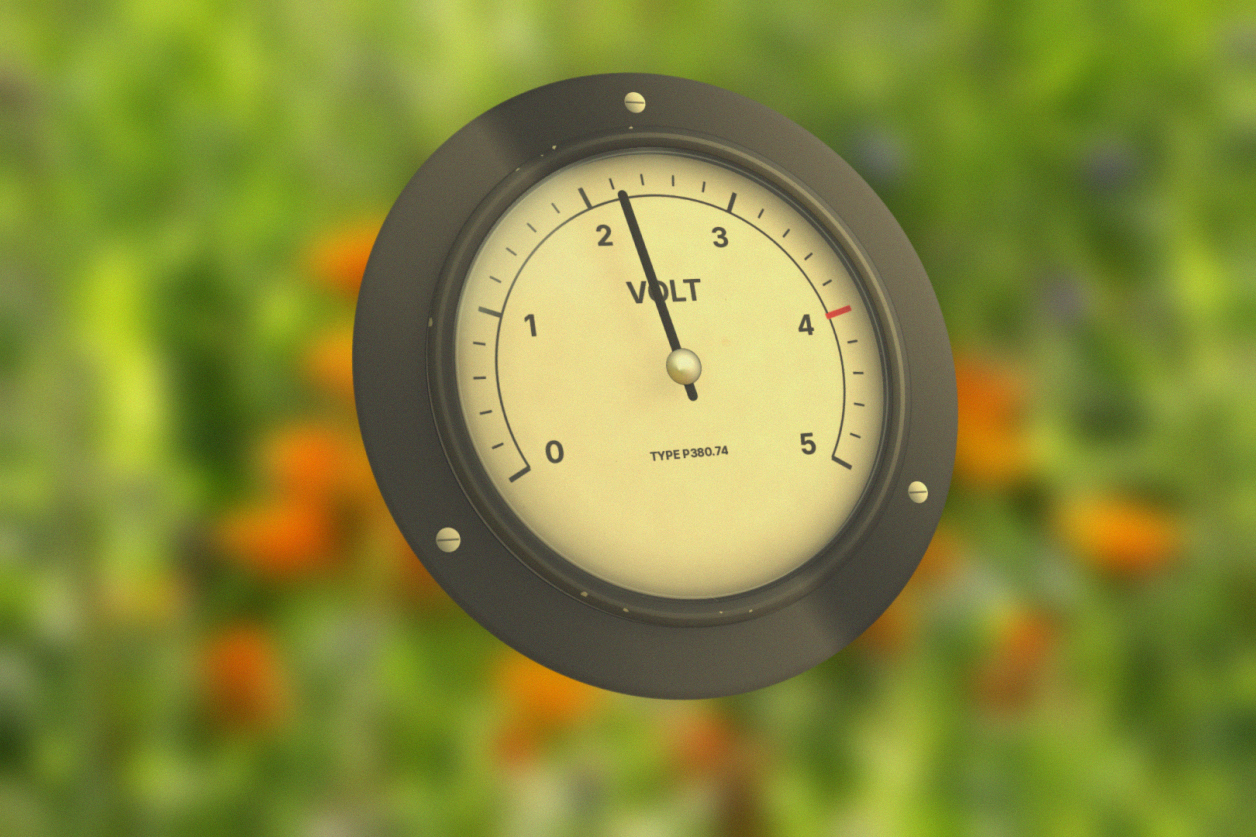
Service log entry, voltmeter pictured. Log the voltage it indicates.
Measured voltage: 2.2 V
